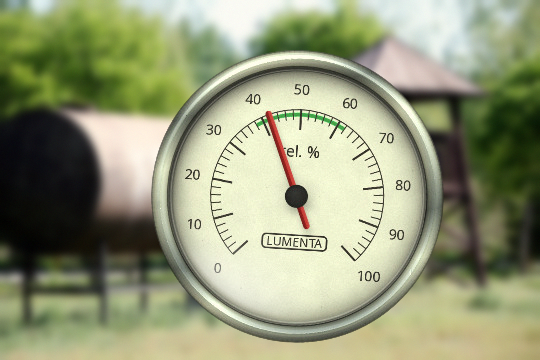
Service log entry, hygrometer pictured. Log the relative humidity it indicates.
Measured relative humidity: 42 %
